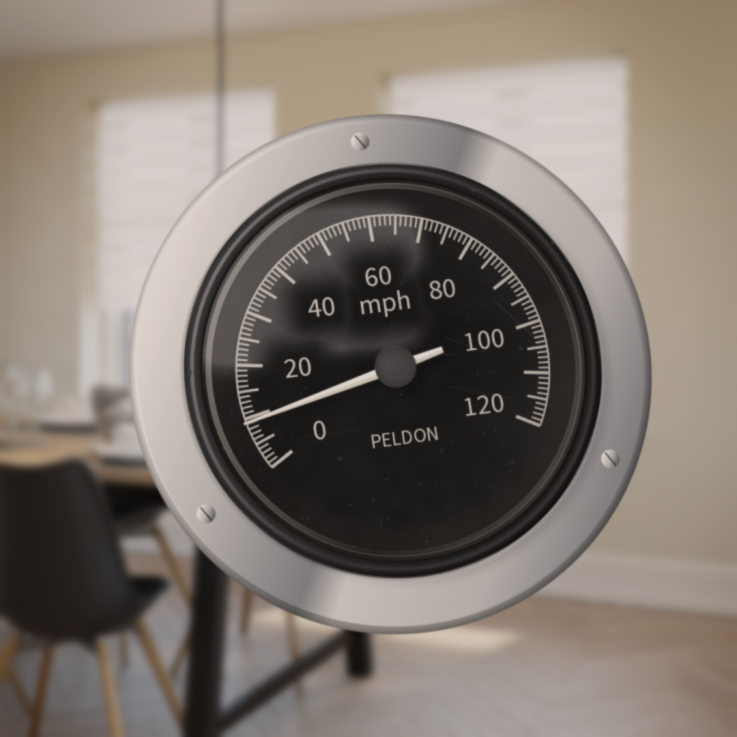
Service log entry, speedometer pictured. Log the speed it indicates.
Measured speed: 9 mph
